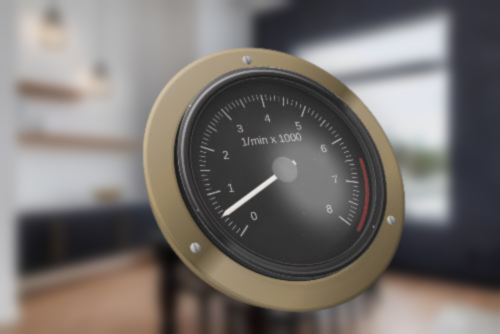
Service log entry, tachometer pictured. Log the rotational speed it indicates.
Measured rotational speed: 500 rpm
